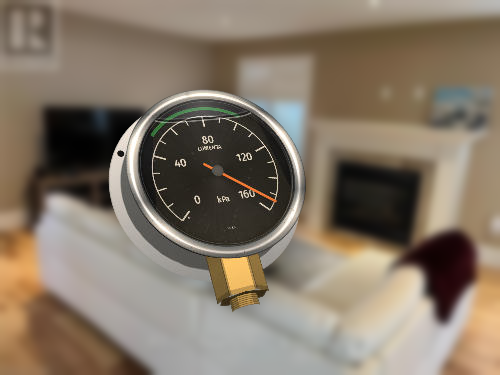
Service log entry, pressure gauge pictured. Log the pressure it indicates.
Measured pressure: 155 kPa
